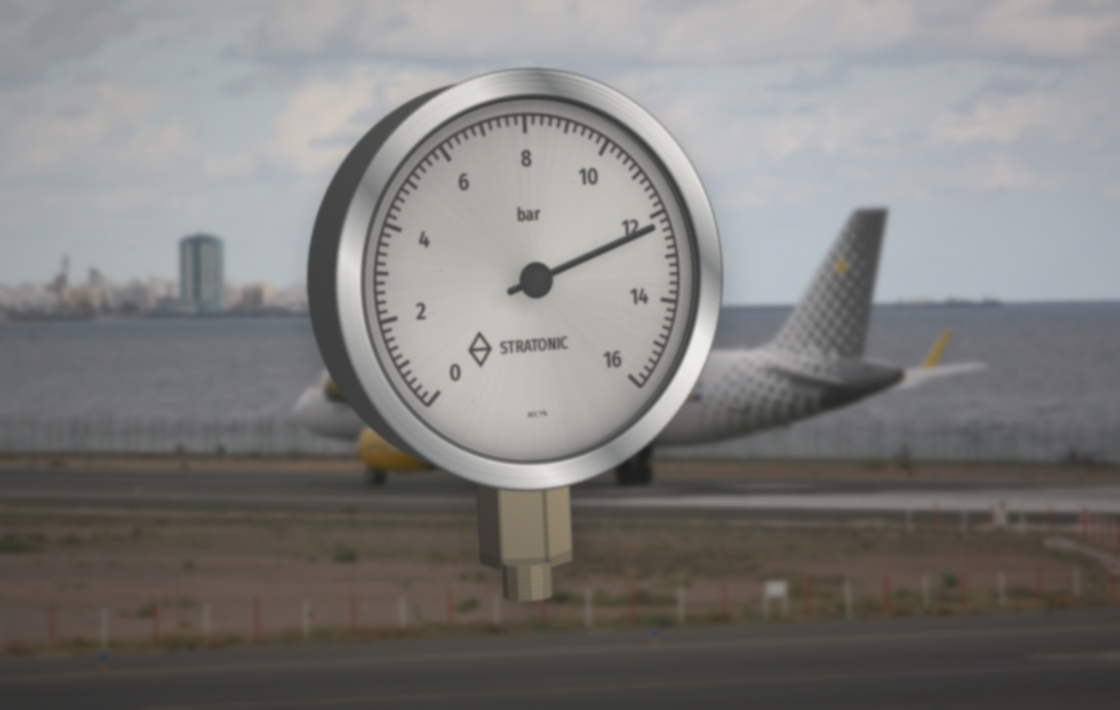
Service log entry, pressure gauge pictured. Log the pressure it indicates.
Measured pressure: 12.2 bar
